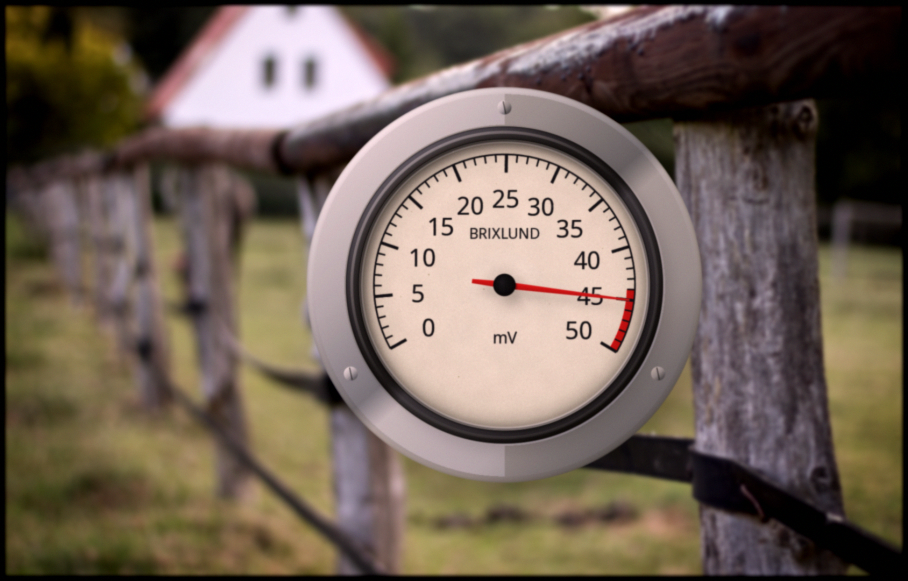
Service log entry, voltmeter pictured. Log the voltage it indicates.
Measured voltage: 45 mV
